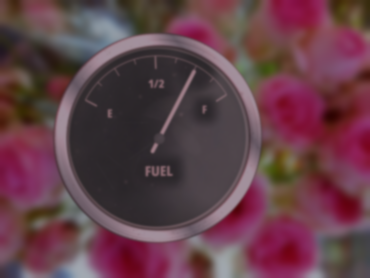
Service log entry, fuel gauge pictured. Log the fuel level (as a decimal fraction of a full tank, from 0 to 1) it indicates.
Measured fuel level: 0.75
